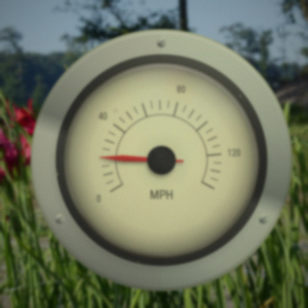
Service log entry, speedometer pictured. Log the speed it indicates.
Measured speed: 20 mph
